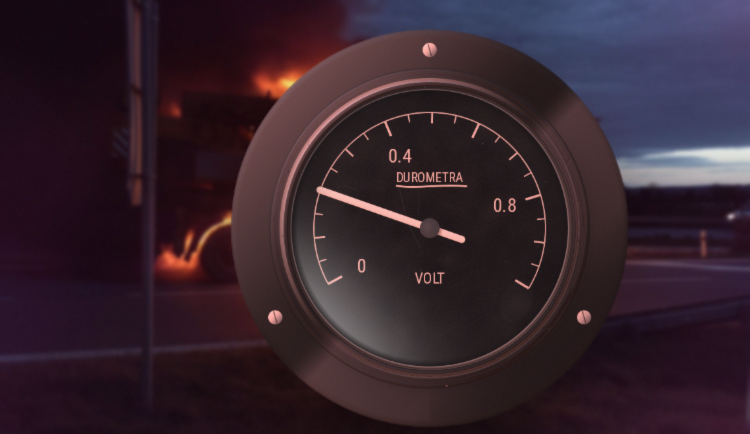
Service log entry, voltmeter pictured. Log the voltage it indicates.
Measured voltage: 0.2 V
